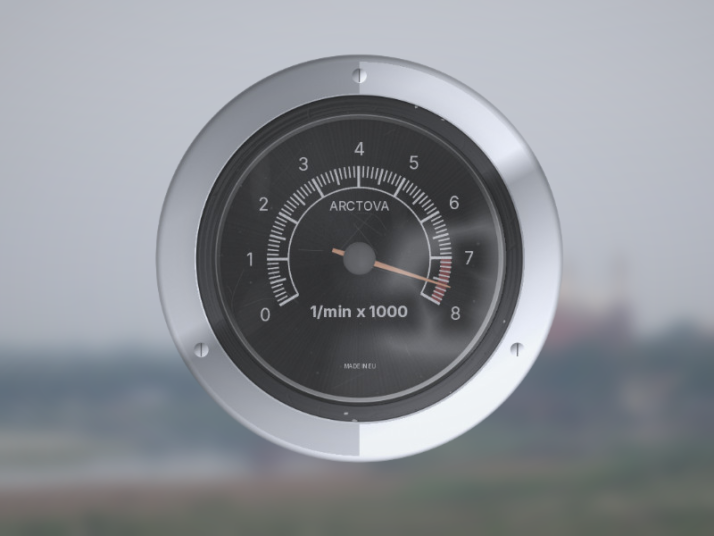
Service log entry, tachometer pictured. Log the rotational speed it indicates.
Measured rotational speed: 7600 rpm
